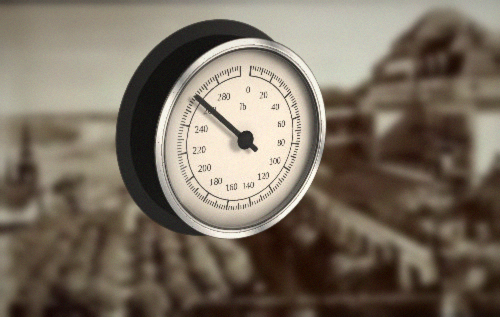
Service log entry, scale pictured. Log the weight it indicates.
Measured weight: 260 lb
